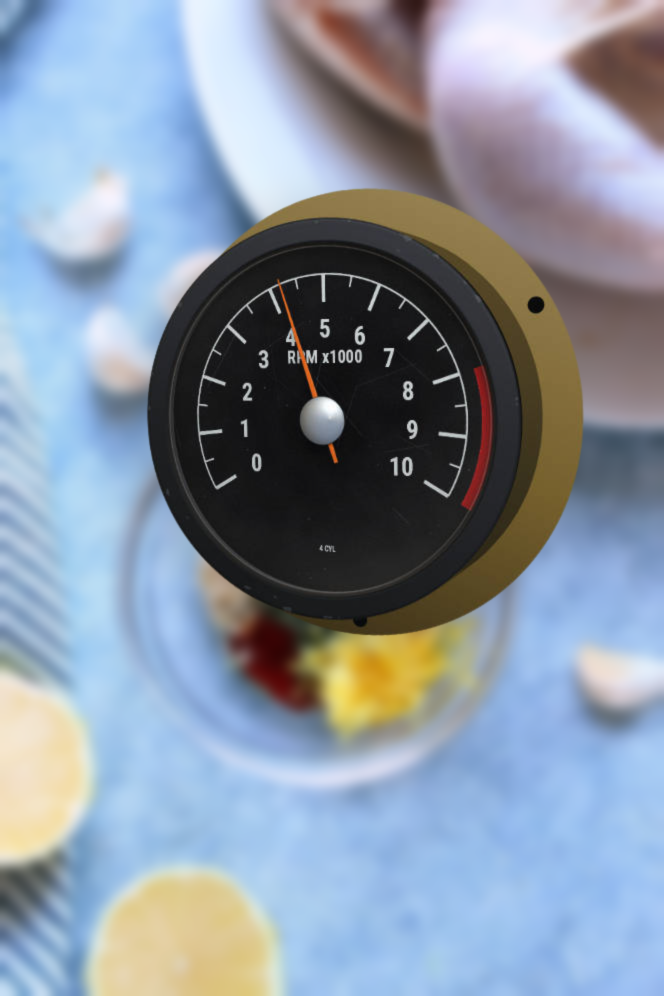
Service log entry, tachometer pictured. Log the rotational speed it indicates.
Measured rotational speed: 4250 rpm
